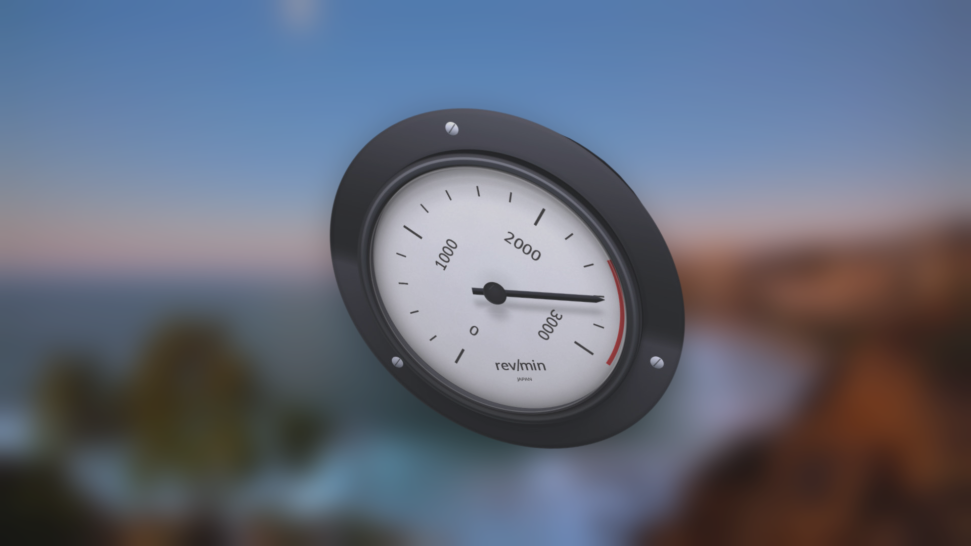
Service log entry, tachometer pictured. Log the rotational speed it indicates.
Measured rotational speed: 2600 rpm
